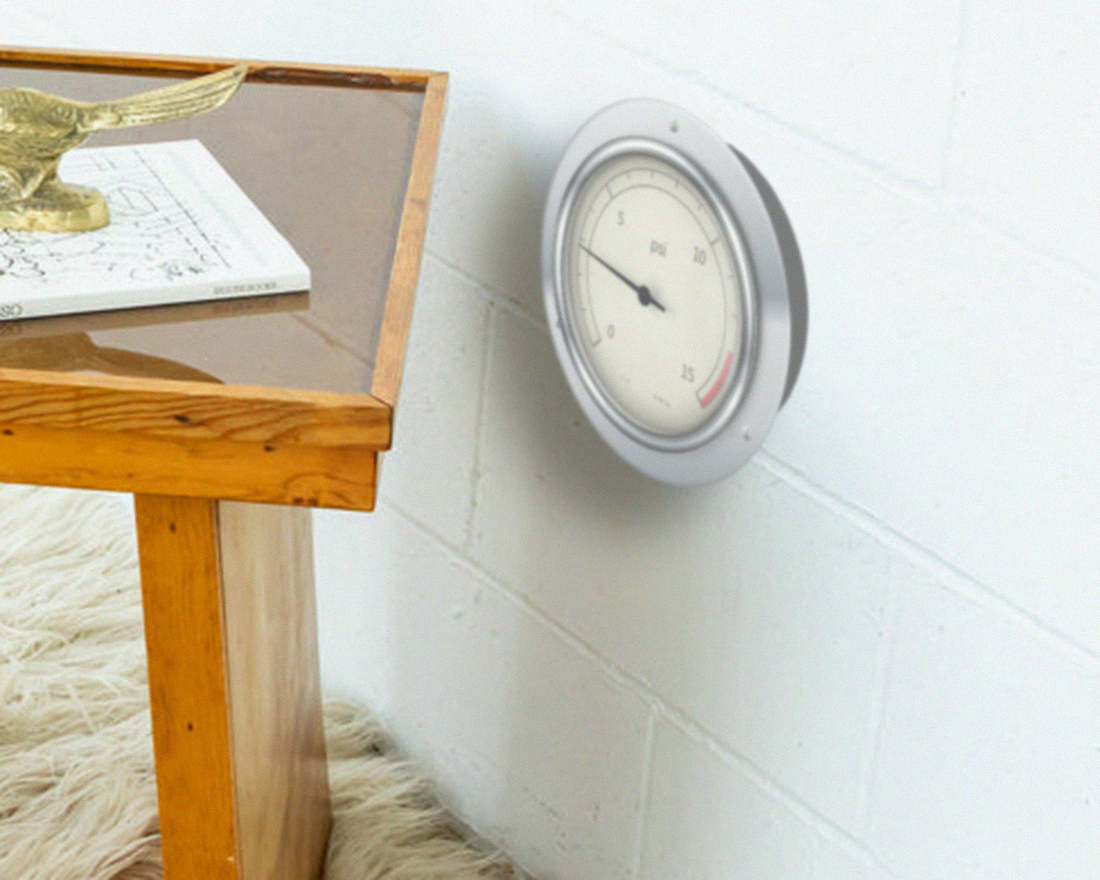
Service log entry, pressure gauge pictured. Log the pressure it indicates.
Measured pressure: 3 psi
